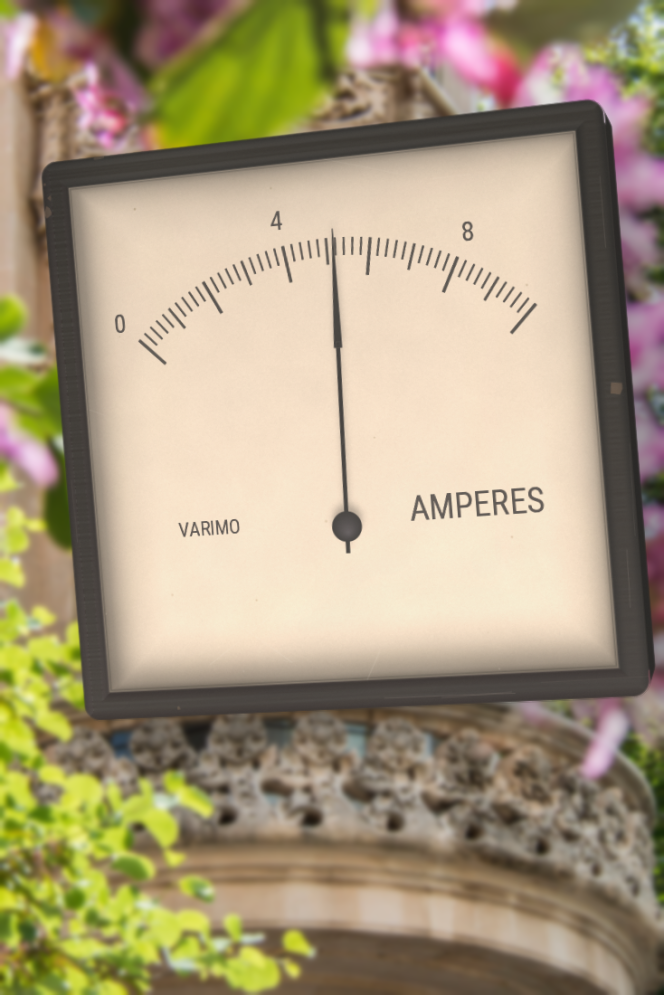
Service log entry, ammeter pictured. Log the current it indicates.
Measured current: 5.2 A
